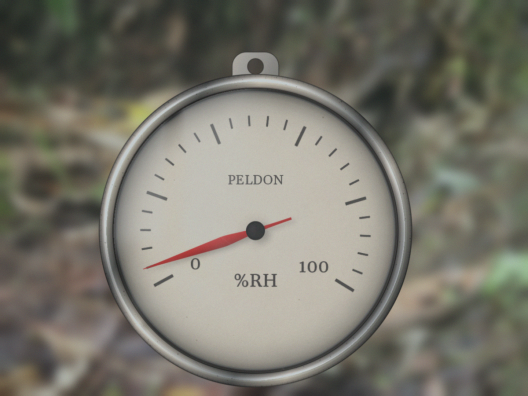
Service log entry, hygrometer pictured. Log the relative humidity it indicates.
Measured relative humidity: 4 %
